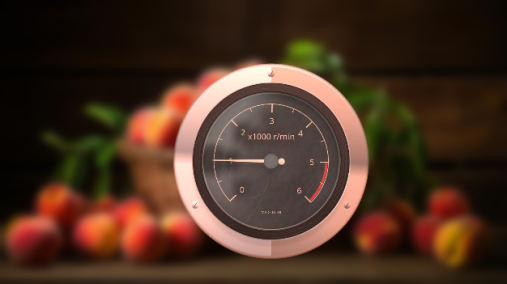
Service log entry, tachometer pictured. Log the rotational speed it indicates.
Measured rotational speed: 1000 rpm
